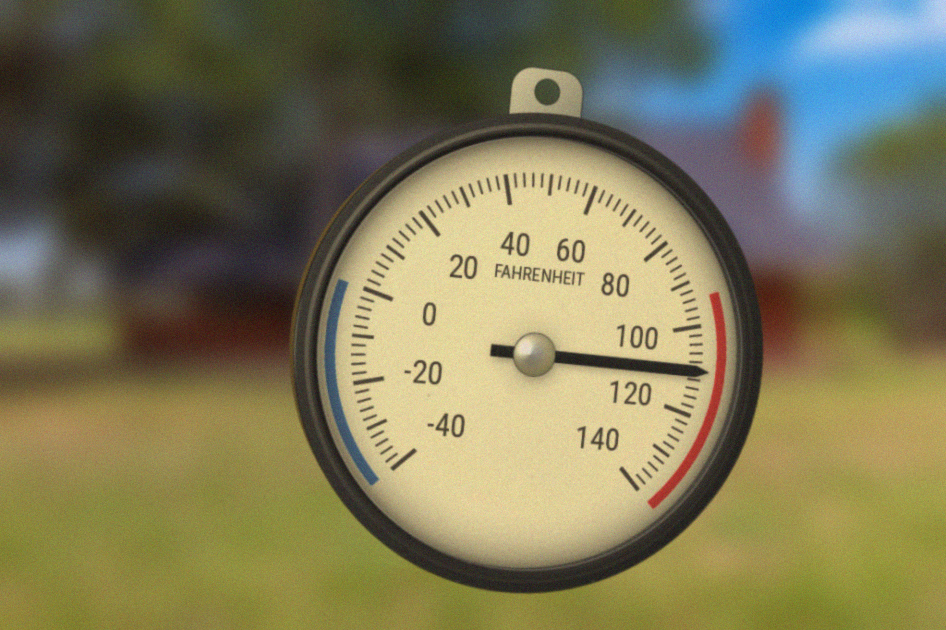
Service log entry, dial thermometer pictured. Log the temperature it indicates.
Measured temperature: 110 °F
